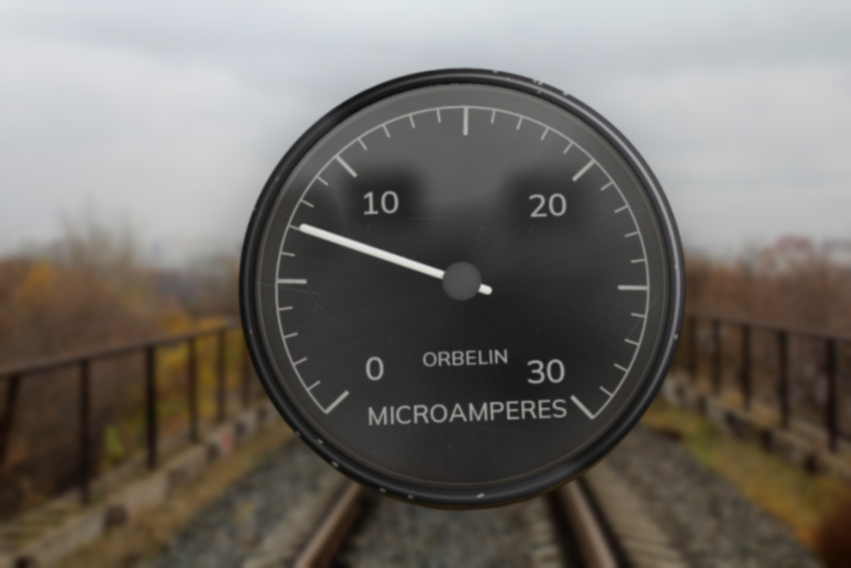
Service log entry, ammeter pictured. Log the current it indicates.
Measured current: 7 µA
